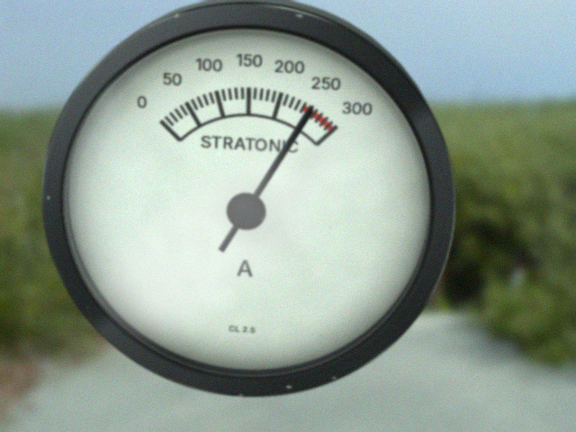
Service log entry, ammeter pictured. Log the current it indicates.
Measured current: 250 A
